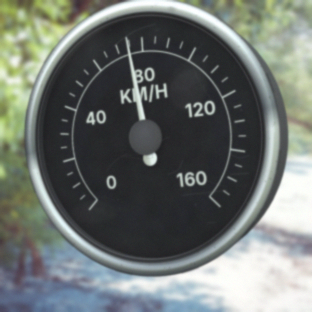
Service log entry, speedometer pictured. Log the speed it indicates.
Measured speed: 75 km/h
